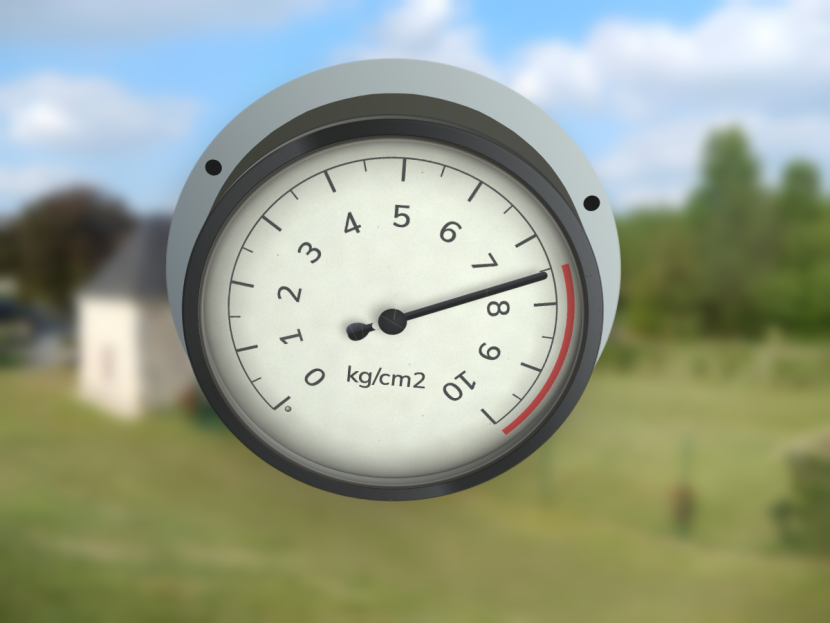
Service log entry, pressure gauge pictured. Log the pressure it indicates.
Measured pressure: 7.5 kg/cm²
